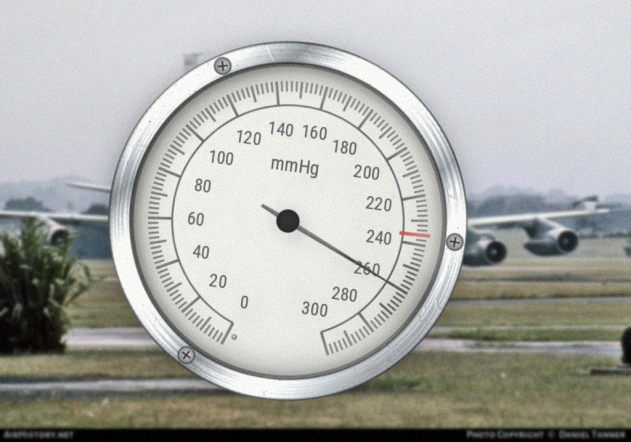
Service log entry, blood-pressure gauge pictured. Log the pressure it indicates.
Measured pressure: 260 mmHg
